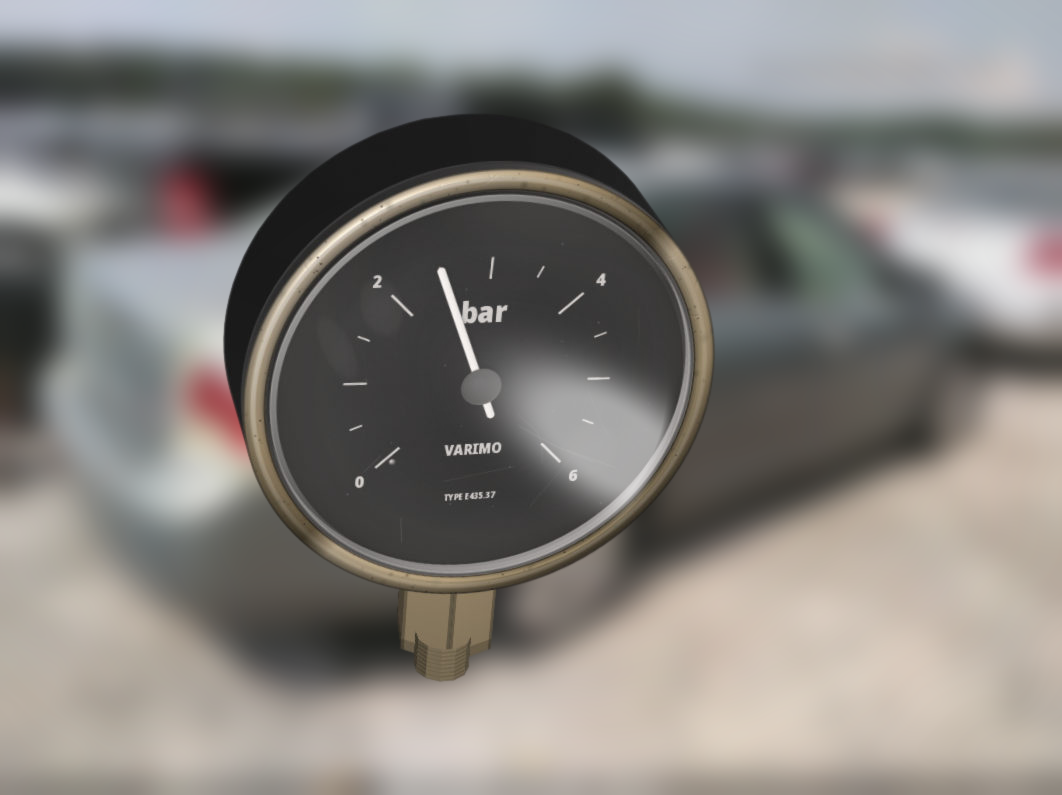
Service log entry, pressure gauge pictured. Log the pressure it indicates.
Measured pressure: 2.5 bar
